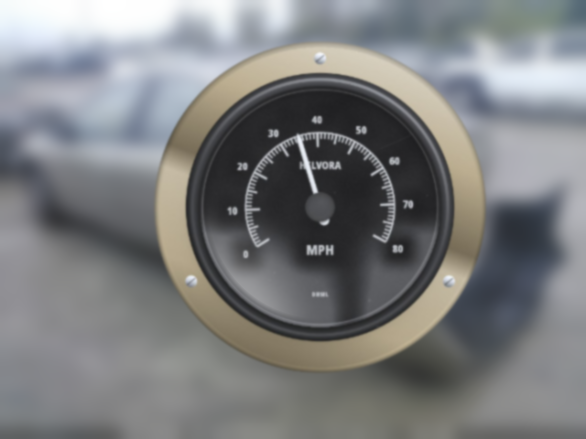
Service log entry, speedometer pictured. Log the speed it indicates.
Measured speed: 35 mph
